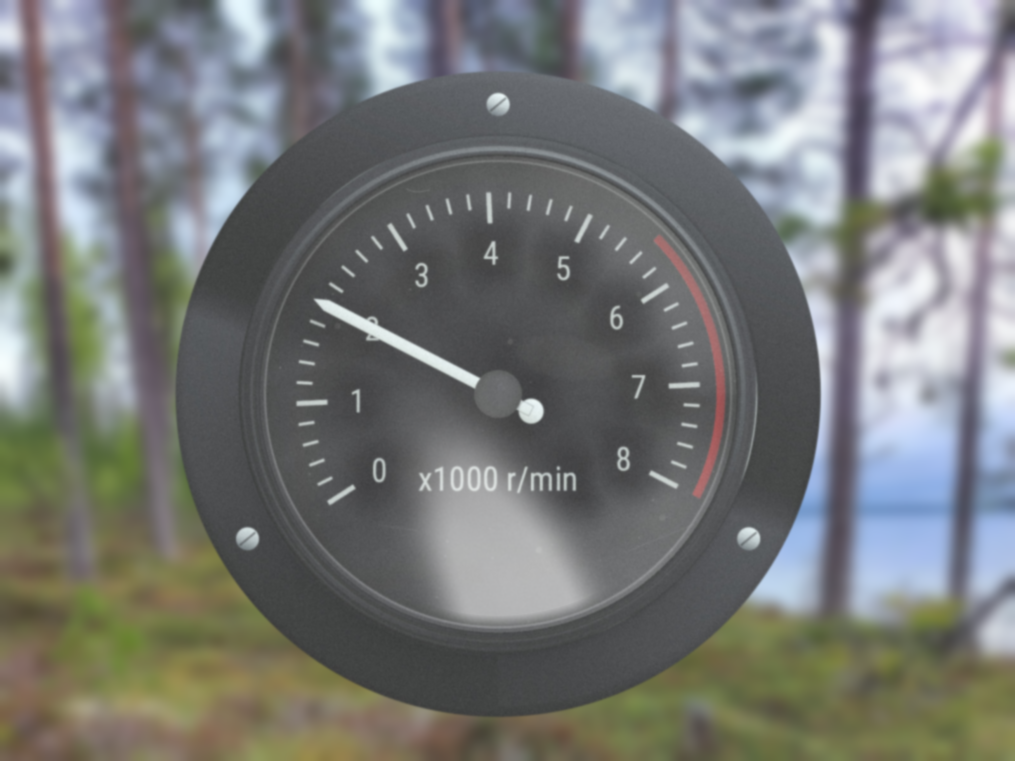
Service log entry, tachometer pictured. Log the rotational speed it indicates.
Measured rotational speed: 2000 rpm
